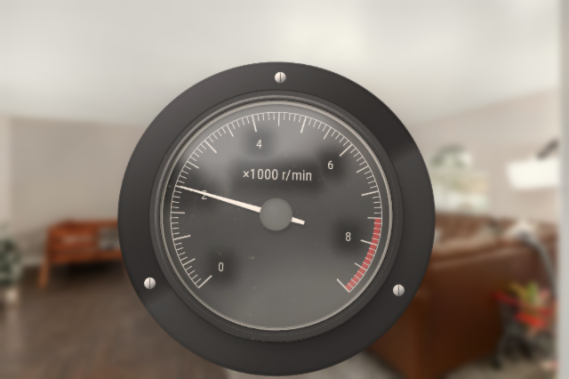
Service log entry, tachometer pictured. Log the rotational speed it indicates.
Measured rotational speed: 2000 rpm
